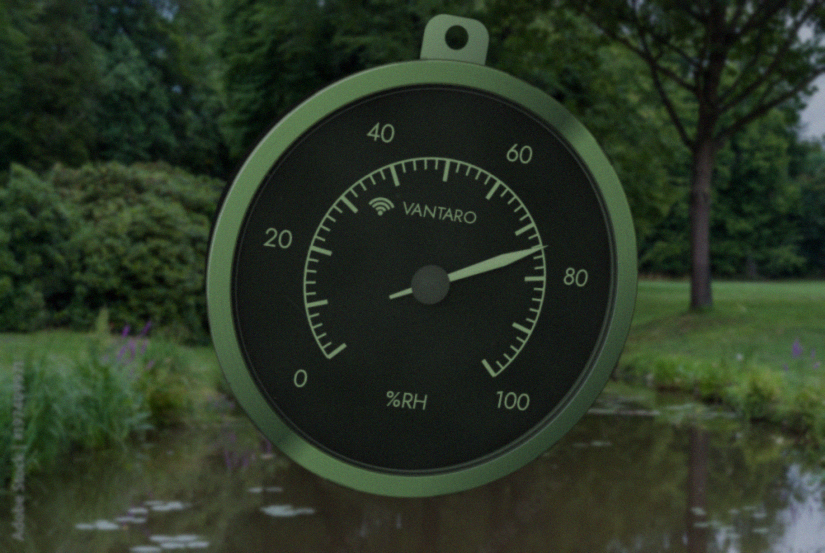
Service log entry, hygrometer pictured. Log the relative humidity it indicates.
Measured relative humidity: 74 %
